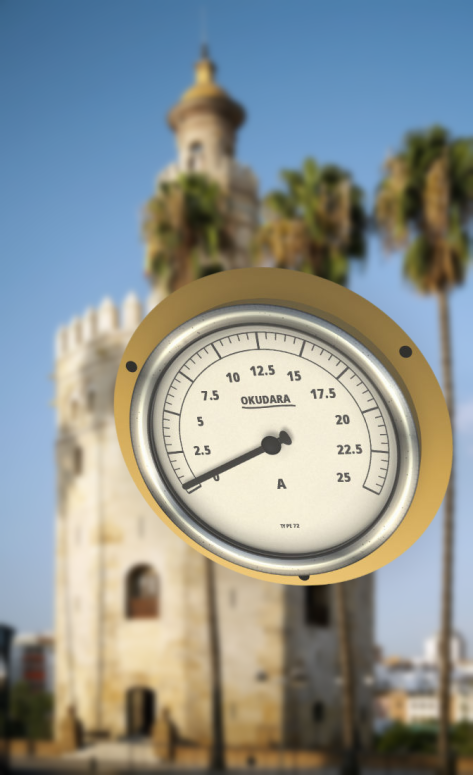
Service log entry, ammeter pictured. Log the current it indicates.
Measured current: 0.5 A
